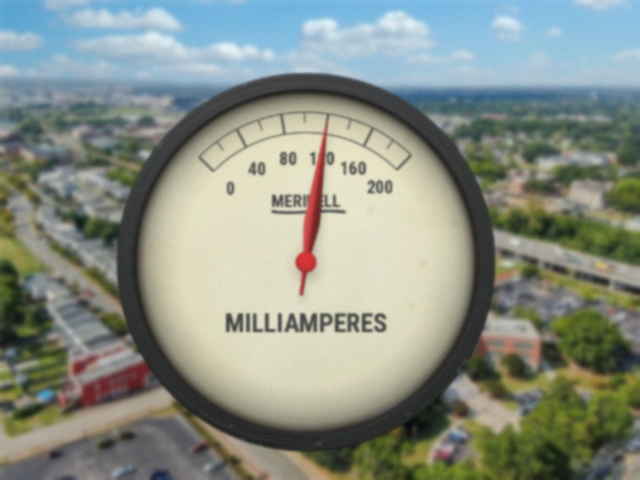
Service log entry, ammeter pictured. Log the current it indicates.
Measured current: 120 mA
